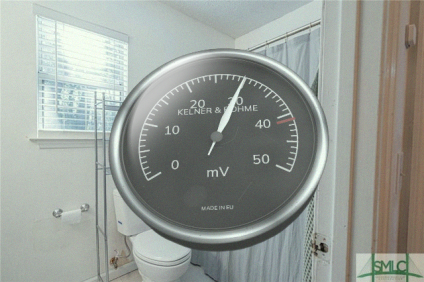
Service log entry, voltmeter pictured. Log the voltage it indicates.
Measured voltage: 30 mV
